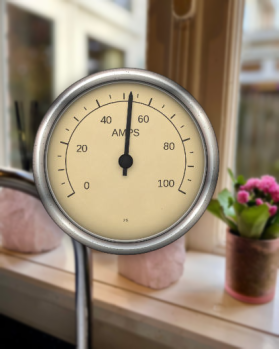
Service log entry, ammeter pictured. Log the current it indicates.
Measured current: 52.5 A
